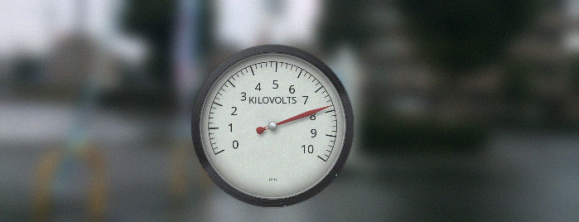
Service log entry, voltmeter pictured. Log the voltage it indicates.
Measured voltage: 7.8 kV
